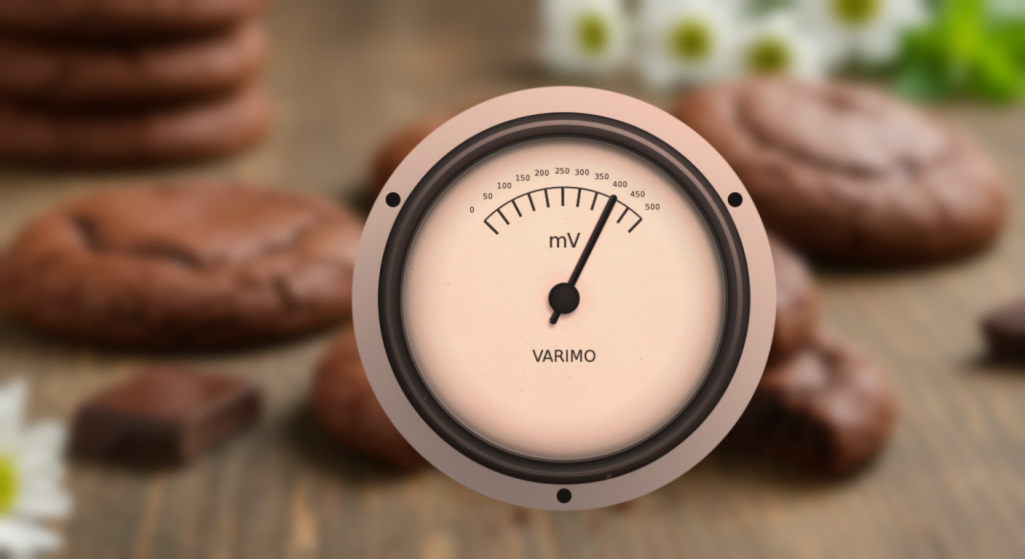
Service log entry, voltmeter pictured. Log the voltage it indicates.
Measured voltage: 400 mV
